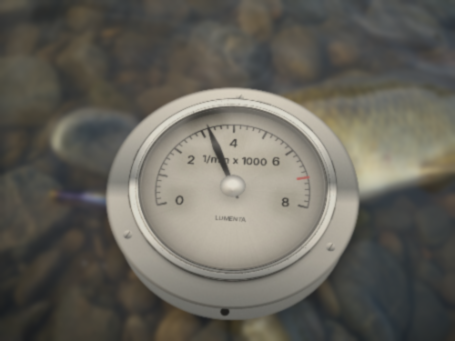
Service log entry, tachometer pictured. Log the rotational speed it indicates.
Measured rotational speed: 3200 rpm
